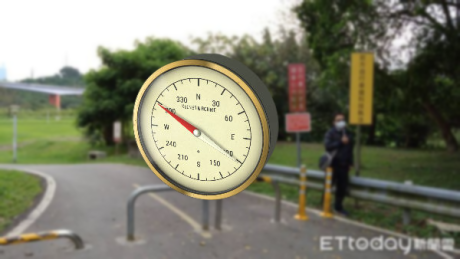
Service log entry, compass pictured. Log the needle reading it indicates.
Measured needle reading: 300 °
